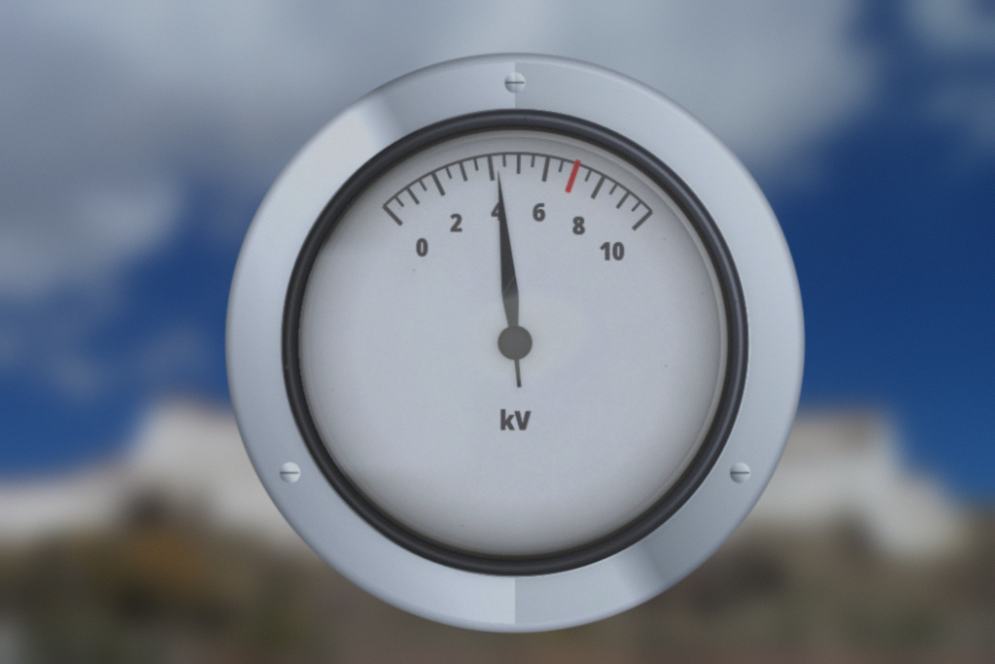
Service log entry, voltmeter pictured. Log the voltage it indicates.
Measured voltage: 4.25 kV
